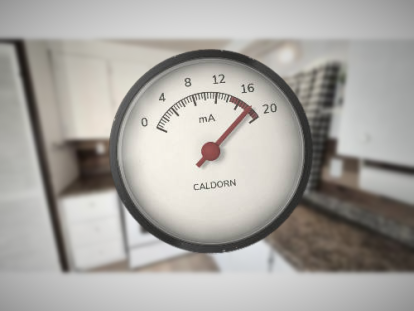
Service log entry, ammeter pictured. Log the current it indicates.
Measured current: 18 mA
